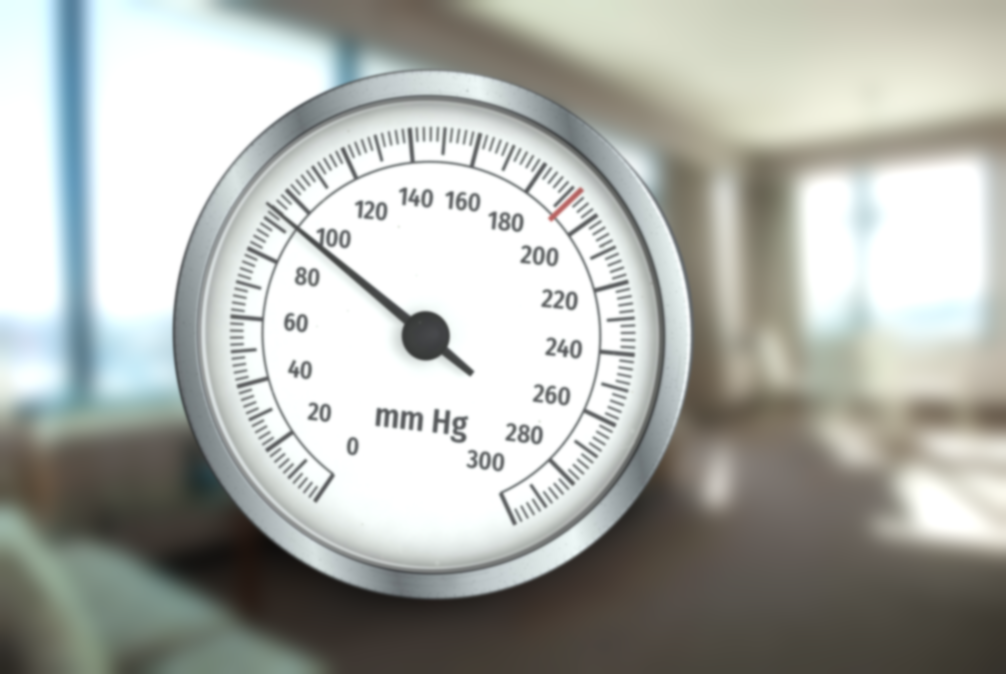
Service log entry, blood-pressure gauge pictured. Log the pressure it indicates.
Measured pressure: 94 mmHg
